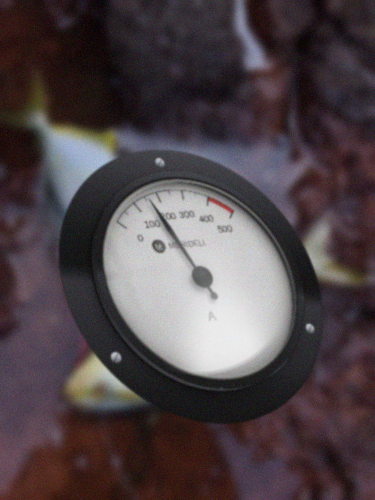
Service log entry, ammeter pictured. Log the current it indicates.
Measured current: 150 A
